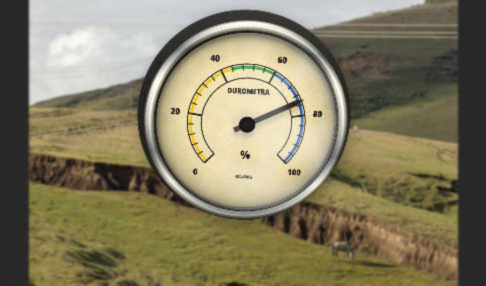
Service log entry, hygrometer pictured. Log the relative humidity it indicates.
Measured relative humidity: 74 %
